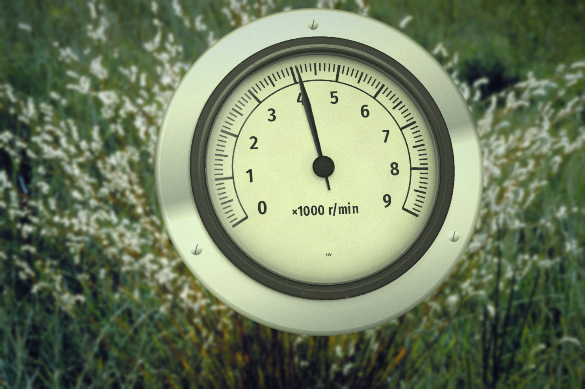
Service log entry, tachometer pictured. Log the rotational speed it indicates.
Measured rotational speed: 4100 rpm
